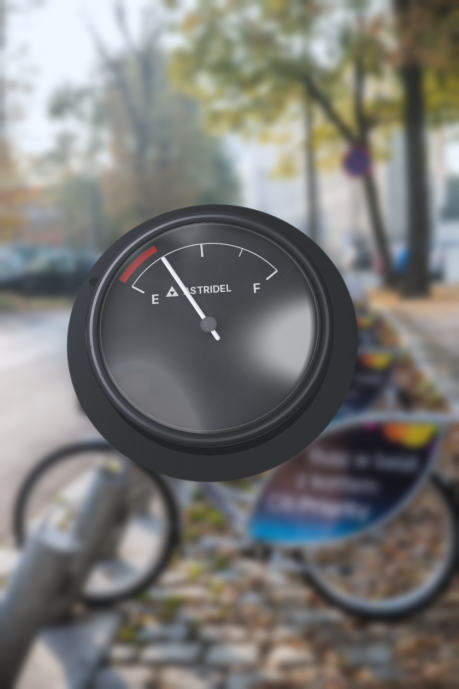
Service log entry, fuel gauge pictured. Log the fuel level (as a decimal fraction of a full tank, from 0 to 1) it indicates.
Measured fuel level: 0.25
